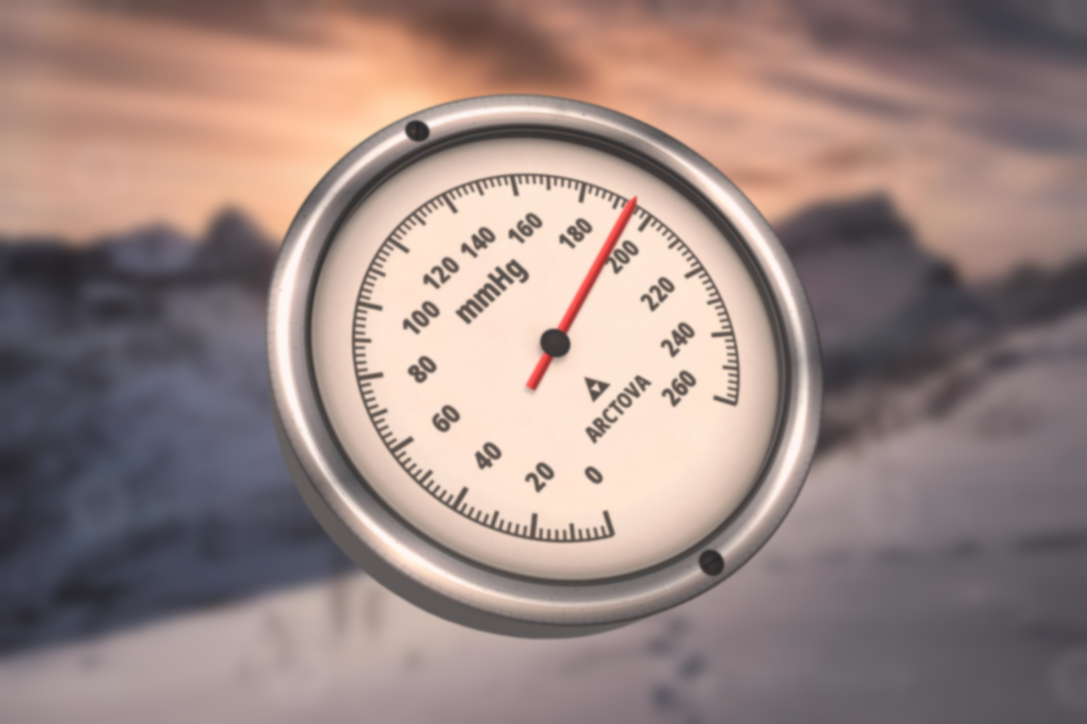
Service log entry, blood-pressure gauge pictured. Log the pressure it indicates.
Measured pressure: 194 mmHg
